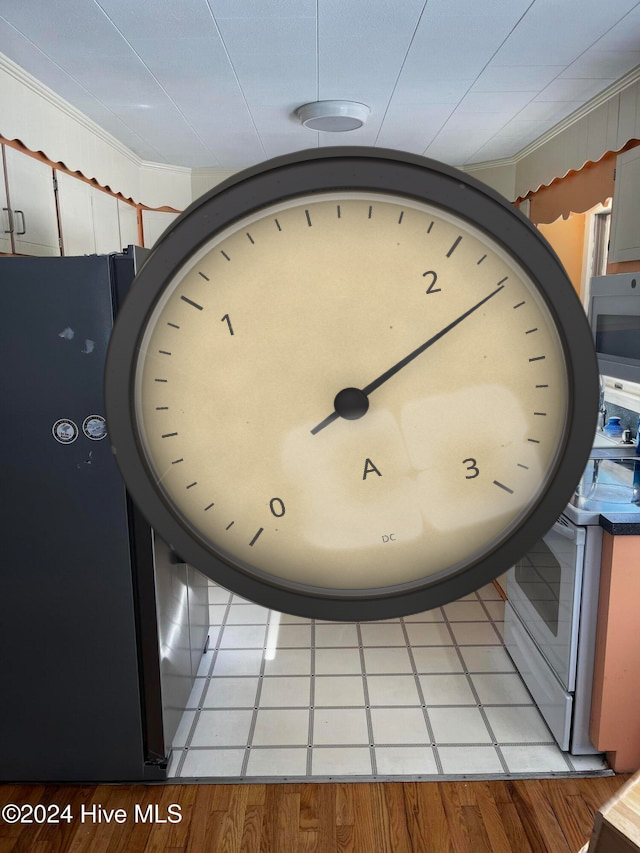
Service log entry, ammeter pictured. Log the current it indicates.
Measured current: 2.2 A
